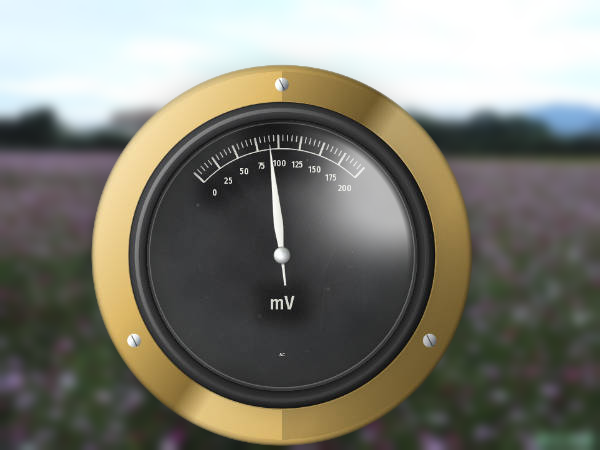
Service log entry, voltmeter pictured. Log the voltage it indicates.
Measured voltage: 90 mV
